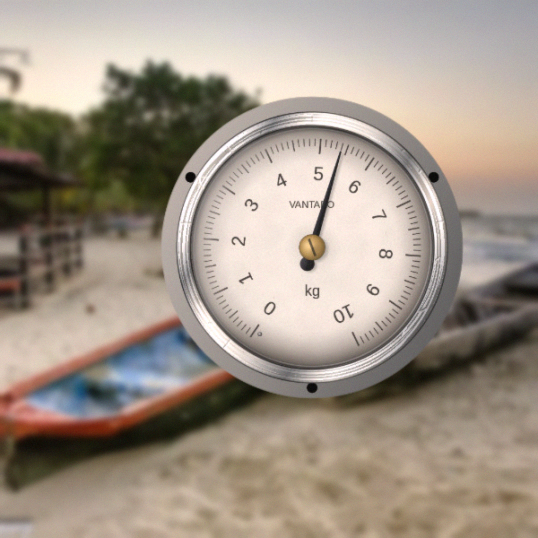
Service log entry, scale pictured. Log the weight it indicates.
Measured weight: 5.4 kg
